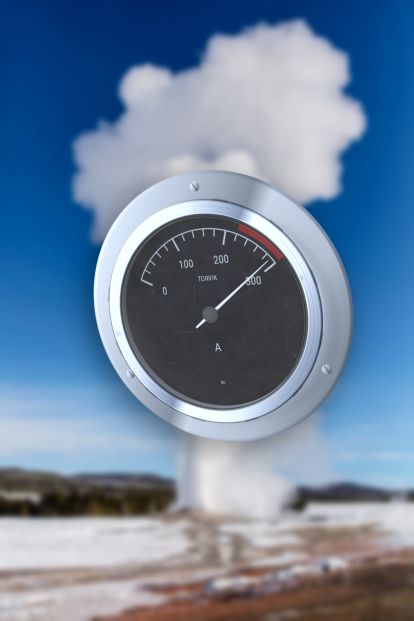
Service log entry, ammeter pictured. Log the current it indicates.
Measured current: 290 A
